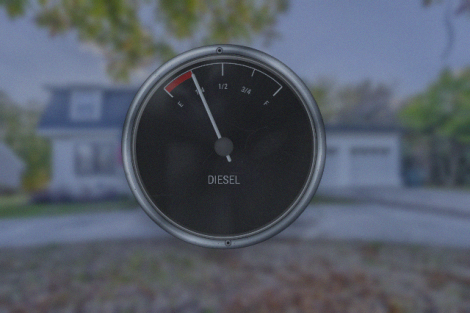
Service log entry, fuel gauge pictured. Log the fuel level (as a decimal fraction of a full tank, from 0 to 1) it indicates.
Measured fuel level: 0.25
